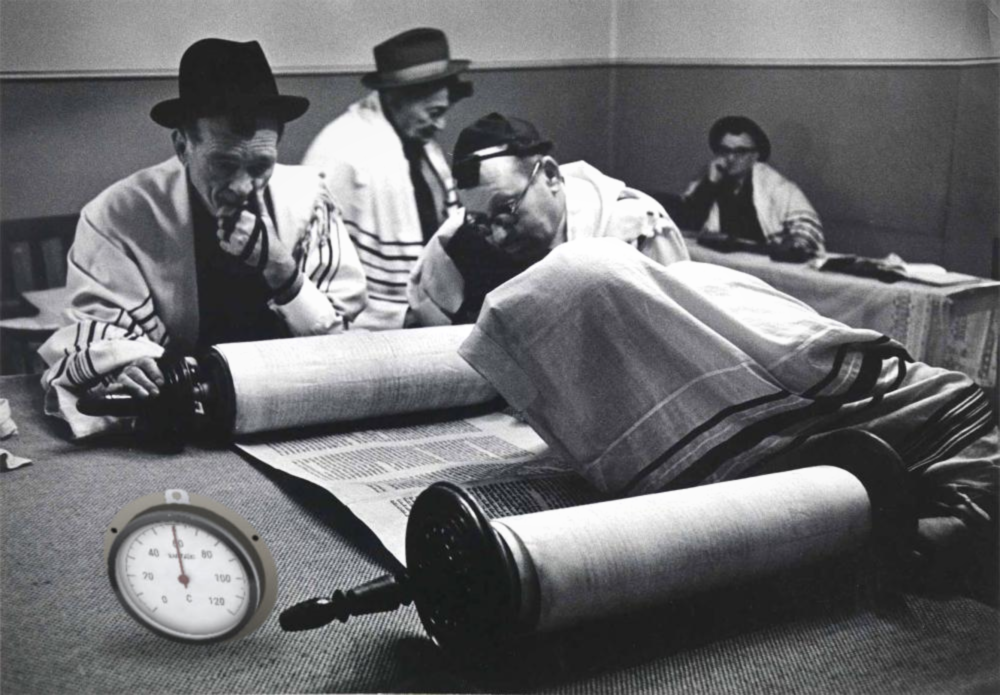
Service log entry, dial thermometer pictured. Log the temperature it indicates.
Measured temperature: 60 °C
